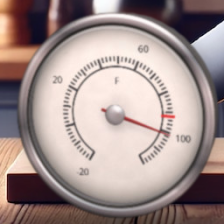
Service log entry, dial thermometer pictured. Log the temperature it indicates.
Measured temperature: 100 °F
